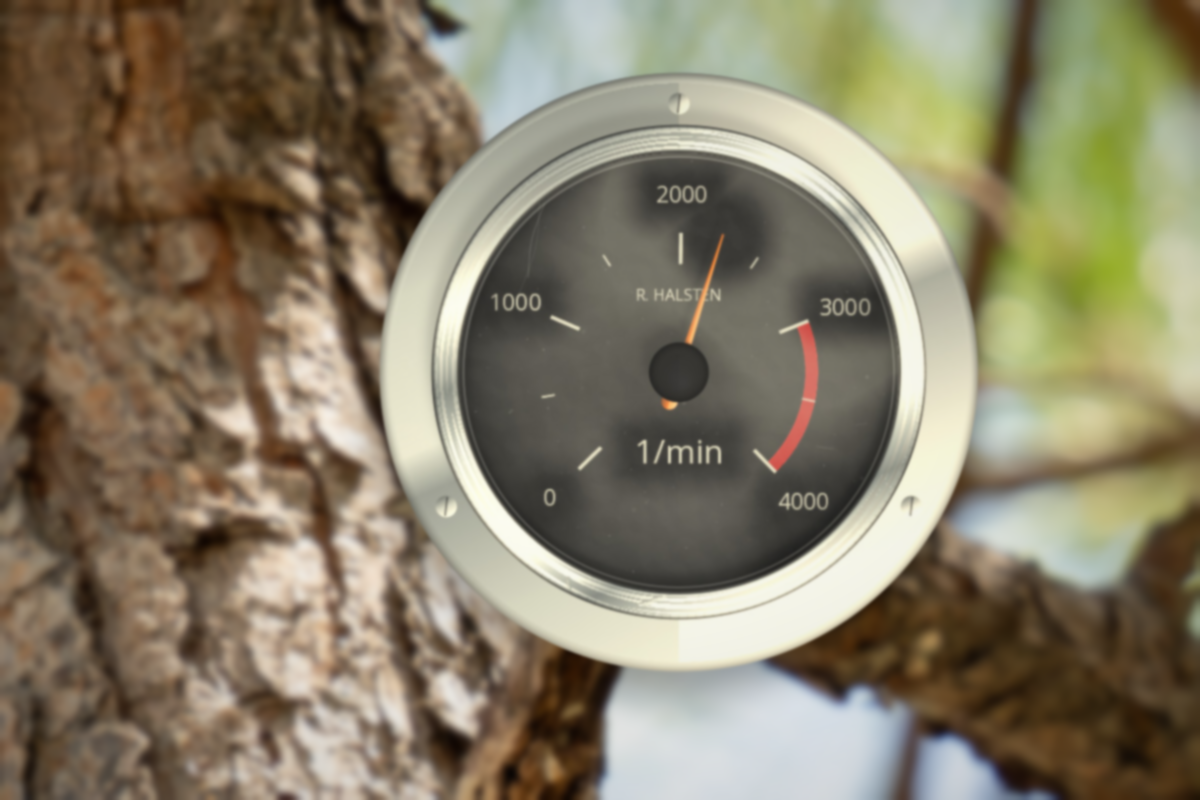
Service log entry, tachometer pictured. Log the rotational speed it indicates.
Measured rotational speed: 2250 rpm
